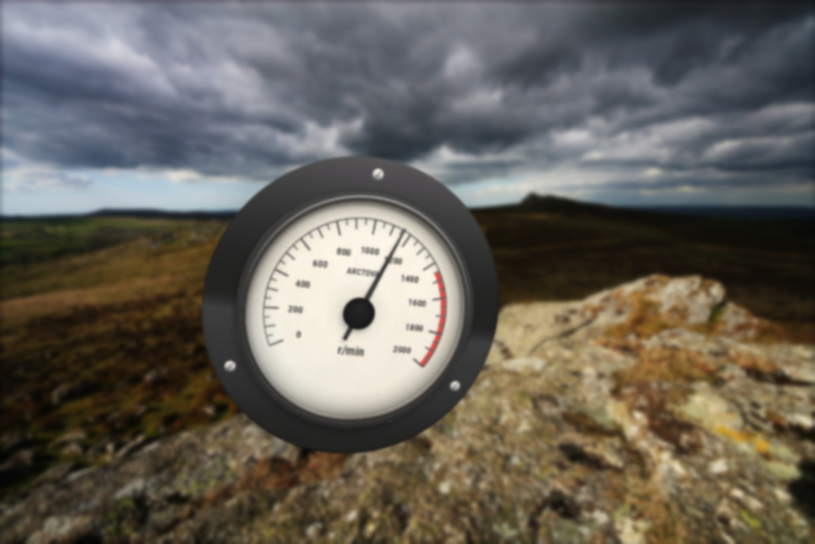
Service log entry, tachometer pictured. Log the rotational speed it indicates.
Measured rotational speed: 1150 rpm
